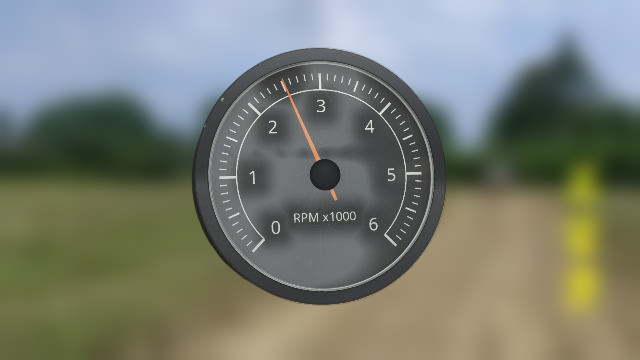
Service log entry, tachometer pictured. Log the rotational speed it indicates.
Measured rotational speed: 2500 rpm
